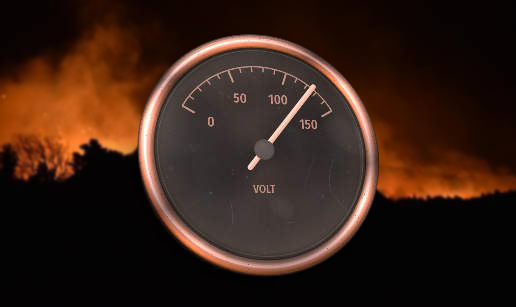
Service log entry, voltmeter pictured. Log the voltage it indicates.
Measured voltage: 125 V
